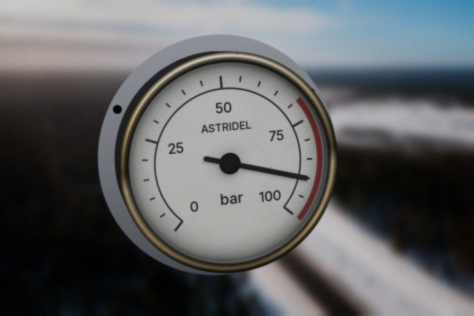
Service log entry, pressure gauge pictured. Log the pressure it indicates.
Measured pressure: 90 bar
